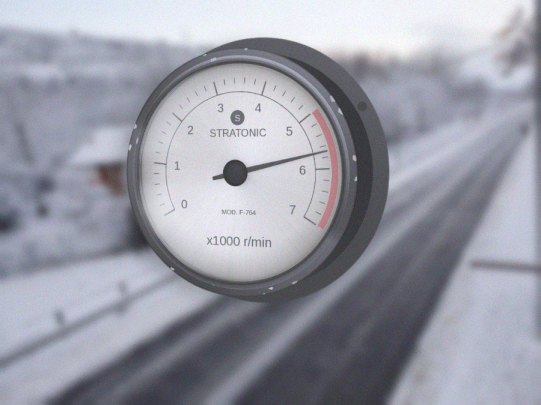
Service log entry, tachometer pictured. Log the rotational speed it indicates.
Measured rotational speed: 5700 rpm
